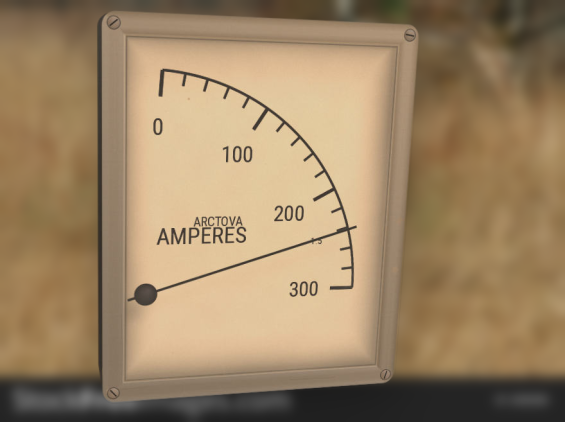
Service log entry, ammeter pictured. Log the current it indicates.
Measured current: 240 A
